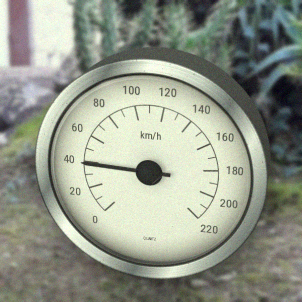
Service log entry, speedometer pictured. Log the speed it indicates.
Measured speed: 40 km/h
